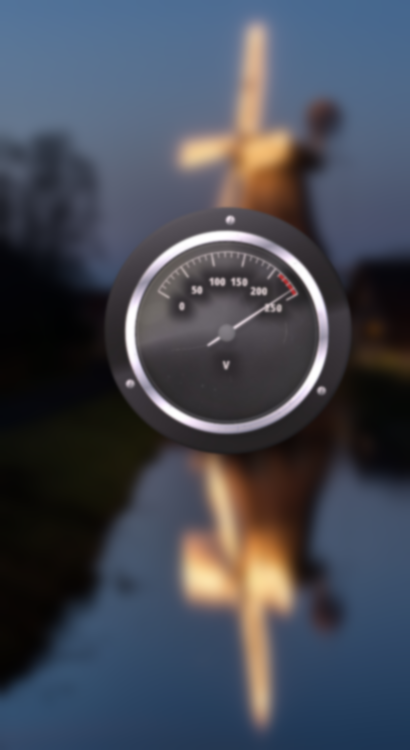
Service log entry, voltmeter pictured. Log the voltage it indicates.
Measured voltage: 240 V
